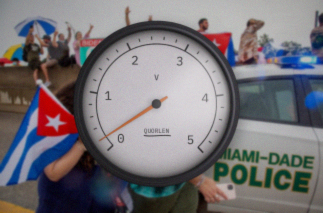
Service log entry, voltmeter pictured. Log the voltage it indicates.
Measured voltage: 0.2 V
